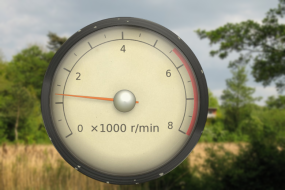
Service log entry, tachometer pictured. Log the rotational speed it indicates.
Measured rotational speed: 1250 rpm
